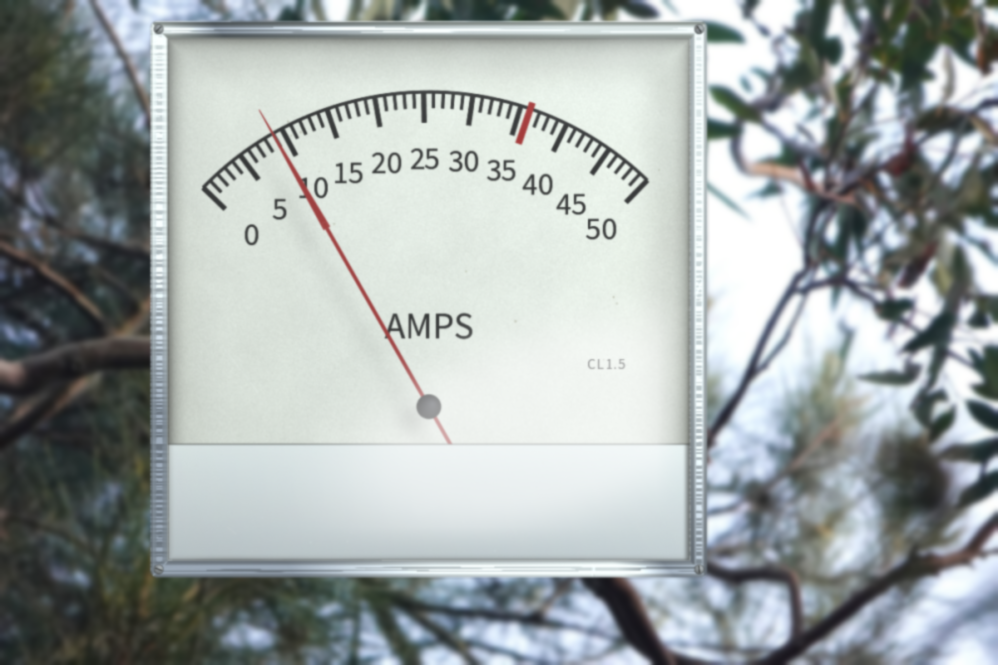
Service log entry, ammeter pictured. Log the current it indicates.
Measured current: 9 A
